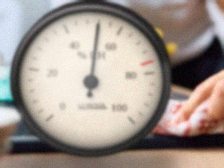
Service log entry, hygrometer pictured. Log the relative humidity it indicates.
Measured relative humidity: 52 %
